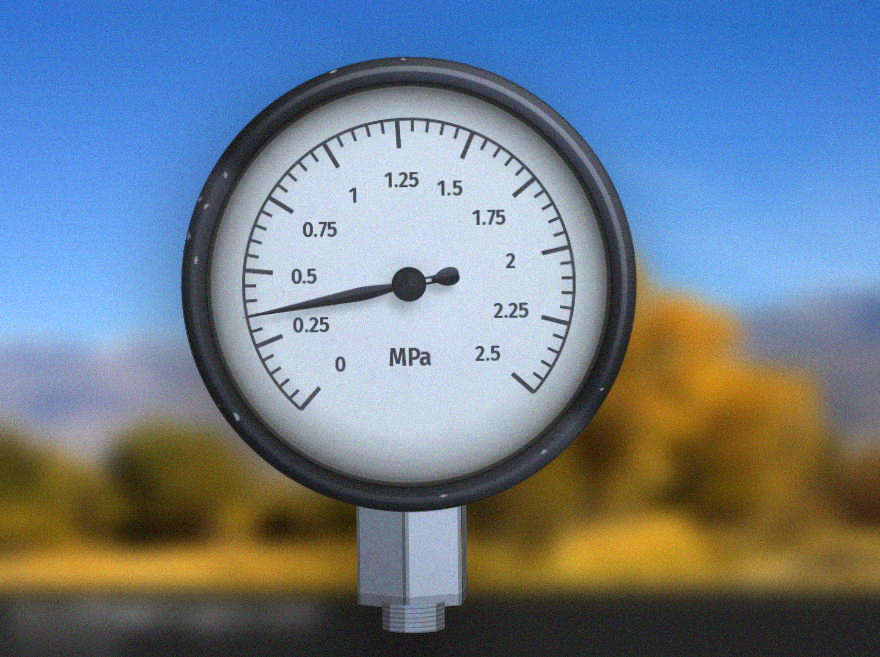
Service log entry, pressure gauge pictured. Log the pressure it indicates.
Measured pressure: 0.35 MPa
